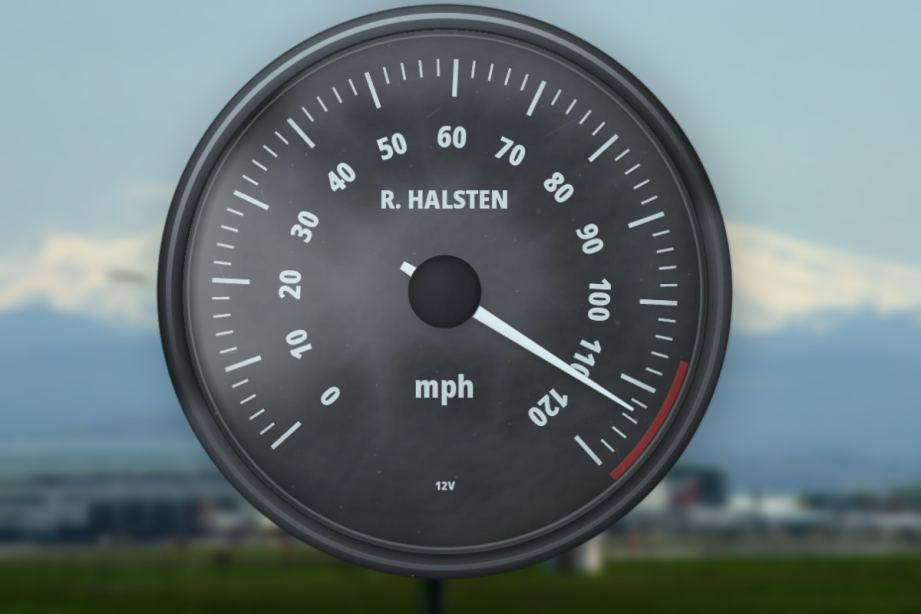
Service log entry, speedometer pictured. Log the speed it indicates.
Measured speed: 113 mph
